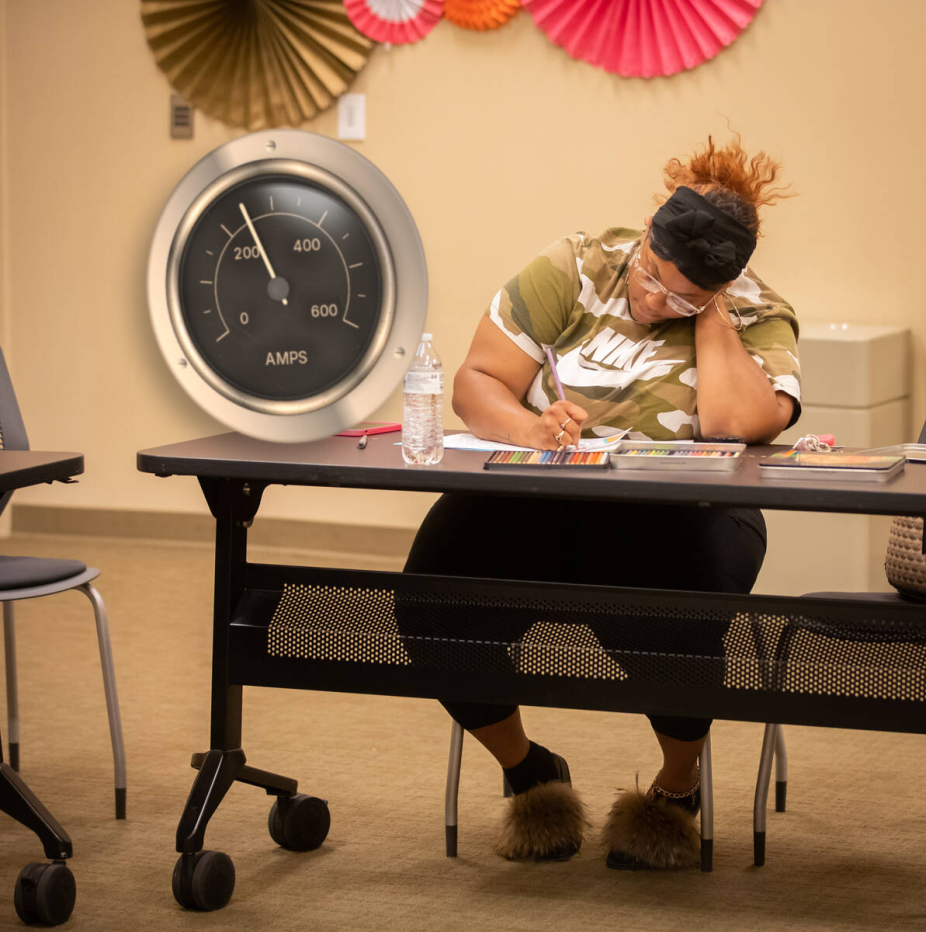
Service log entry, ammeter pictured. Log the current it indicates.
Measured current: 250 A
